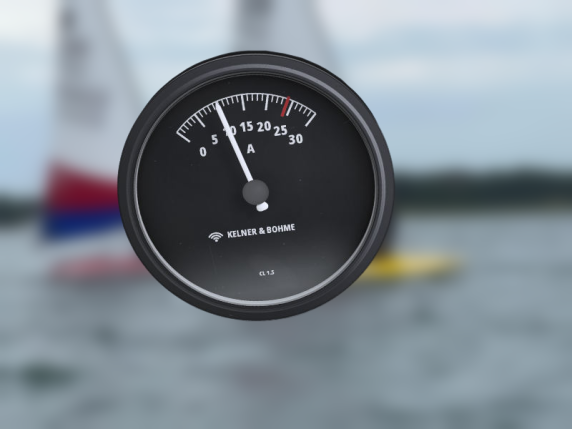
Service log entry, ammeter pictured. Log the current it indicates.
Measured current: 10 A
